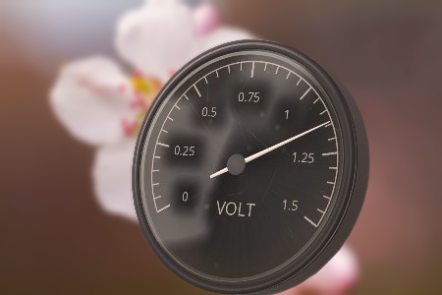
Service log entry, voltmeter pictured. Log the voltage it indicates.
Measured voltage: 1.15 V
